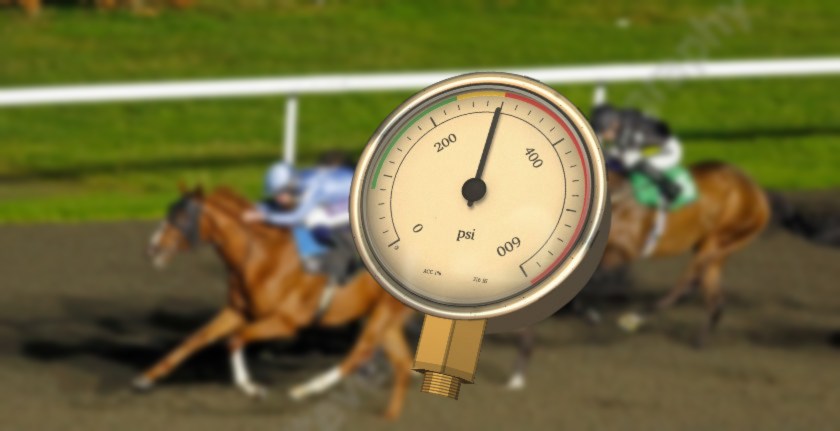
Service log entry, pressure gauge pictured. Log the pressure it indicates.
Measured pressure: 300 psi
